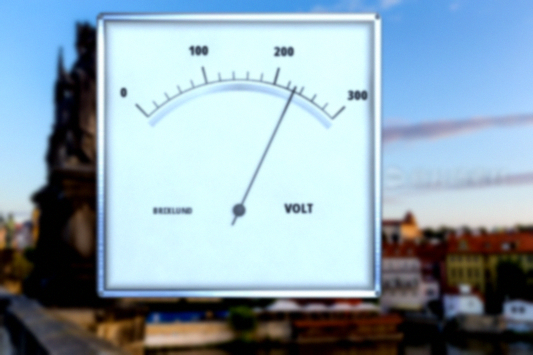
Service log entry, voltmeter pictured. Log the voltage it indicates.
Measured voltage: 230 V
